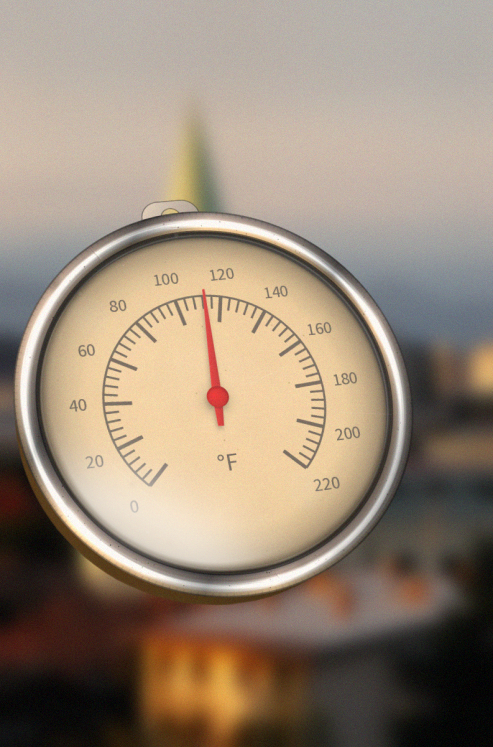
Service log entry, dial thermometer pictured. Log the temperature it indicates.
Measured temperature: 112 °F
